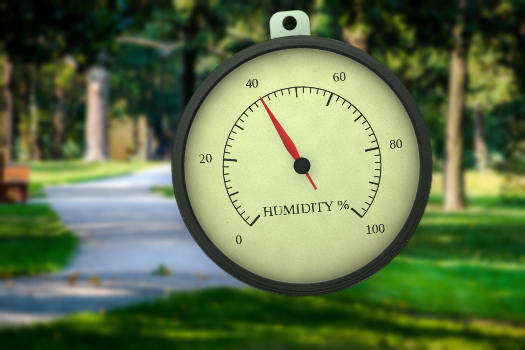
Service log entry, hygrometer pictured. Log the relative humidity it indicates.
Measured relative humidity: 40 %
